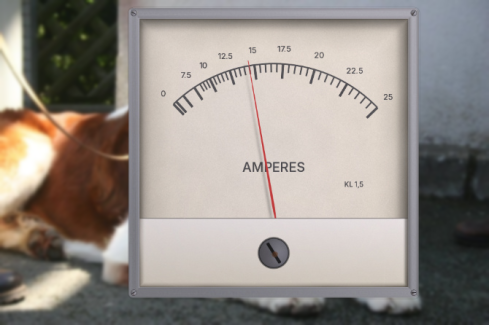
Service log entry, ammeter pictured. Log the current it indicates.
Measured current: 14.5 A
